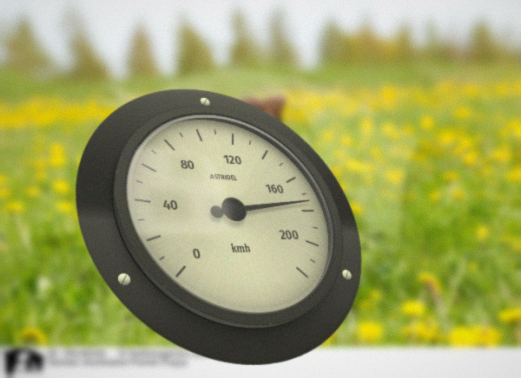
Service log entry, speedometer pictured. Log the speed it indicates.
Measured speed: 175 km/h
